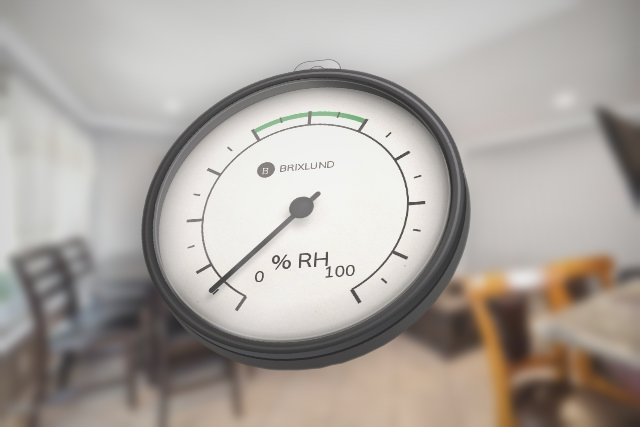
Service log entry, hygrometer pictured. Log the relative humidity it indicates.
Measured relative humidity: 5 %
